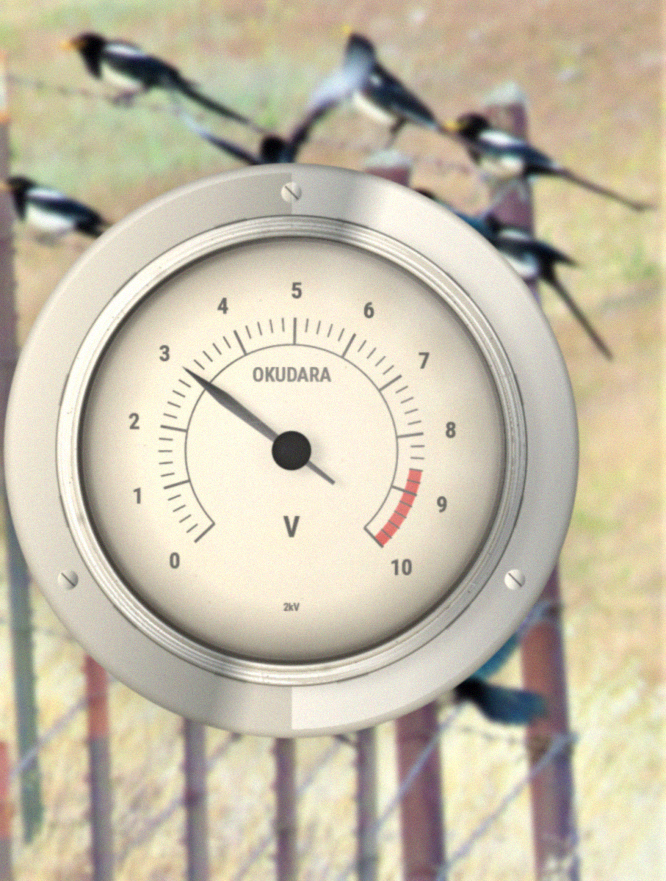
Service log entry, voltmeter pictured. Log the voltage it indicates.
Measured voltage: 3 V
